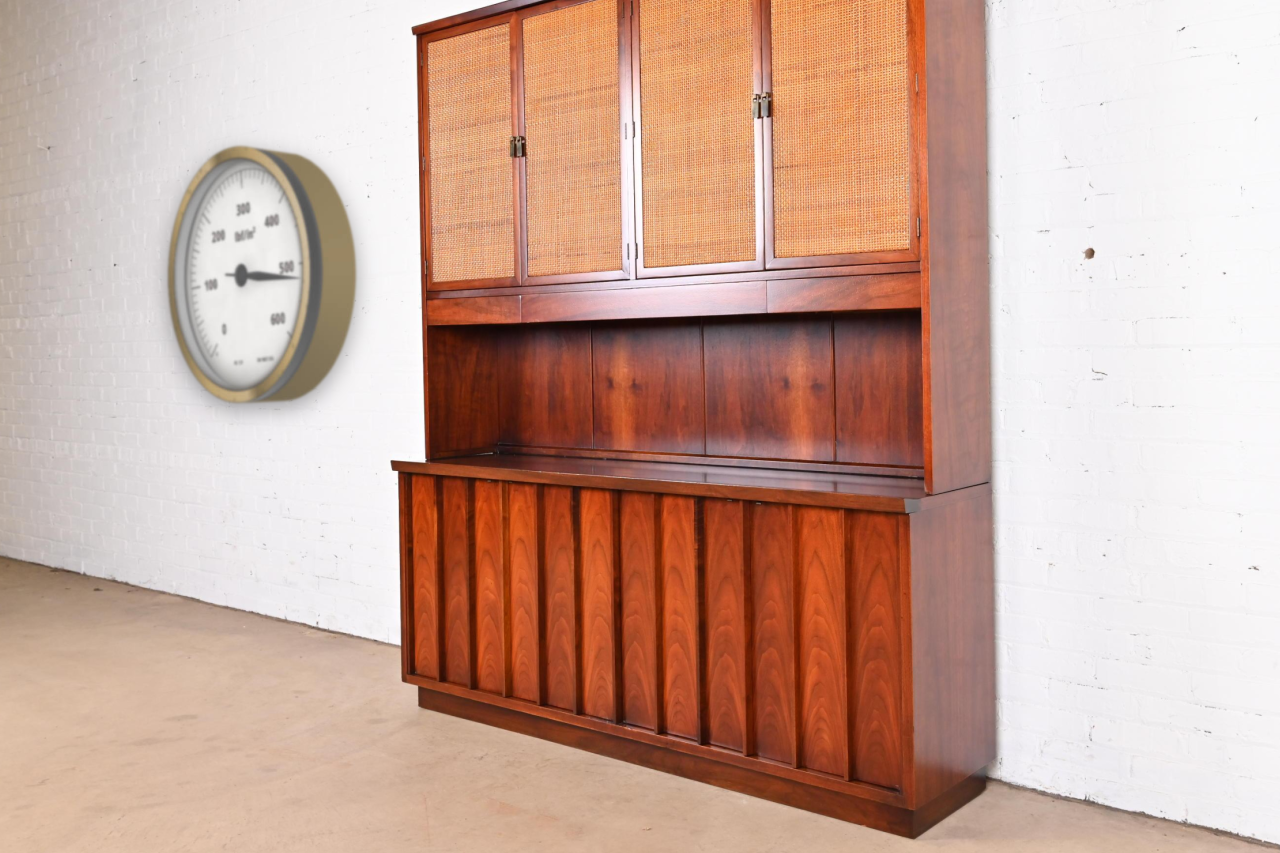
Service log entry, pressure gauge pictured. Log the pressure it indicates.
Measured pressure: 520 psi
